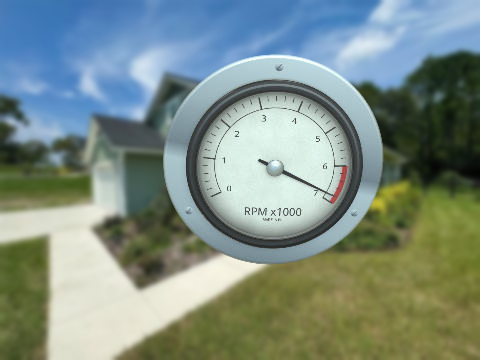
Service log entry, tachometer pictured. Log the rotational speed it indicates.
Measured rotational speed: 6800 rpm
